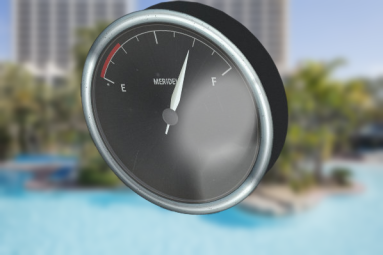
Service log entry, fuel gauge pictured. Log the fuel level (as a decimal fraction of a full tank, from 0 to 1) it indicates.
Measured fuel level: 0.75
